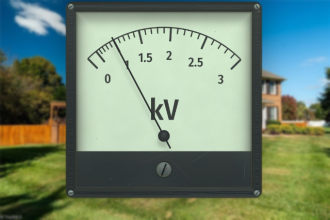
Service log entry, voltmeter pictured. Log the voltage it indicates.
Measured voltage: 1 kV
